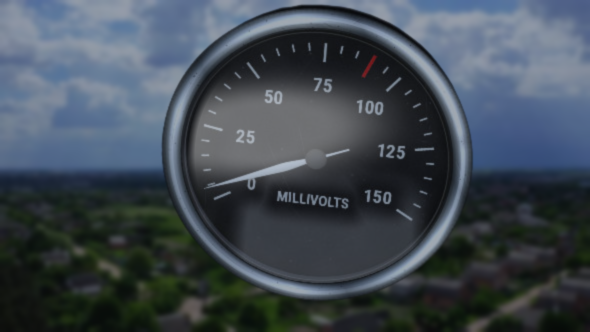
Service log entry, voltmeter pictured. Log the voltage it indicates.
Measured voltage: 5 mV
